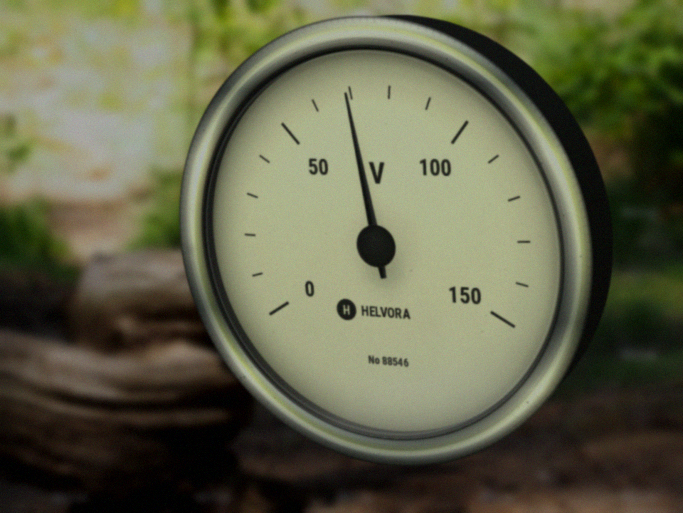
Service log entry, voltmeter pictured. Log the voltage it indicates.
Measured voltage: 70 V
